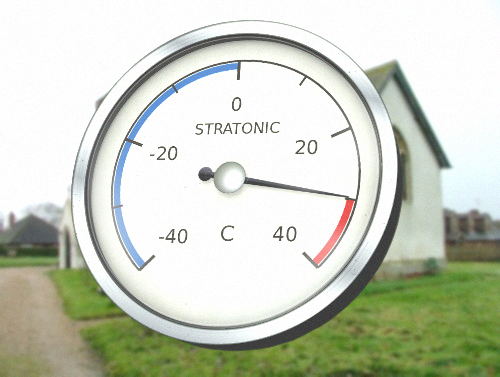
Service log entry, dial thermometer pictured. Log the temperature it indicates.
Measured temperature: 30 °C
